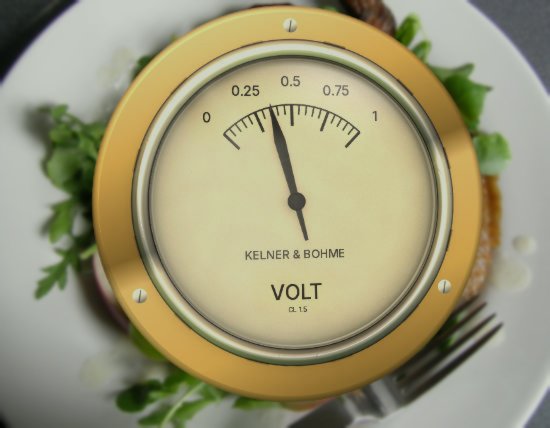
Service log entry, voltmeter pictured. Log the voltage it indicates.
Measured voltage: 0.35 V
